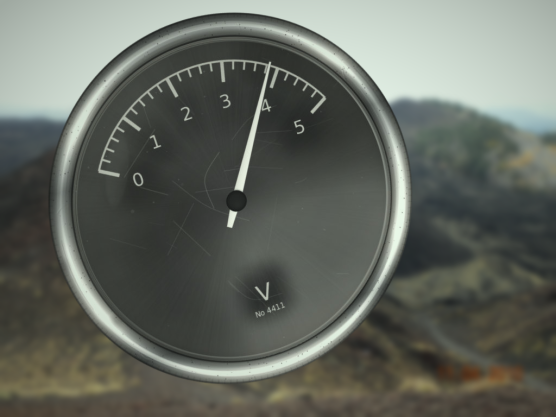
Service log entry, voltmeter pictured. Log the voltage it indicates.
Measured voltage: 3.8 V
